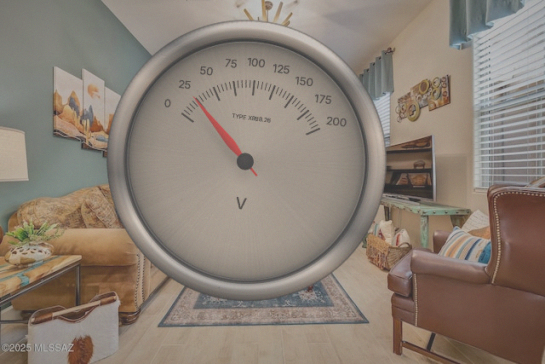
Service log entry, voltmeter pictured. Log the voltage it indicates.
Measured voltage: 25 V
